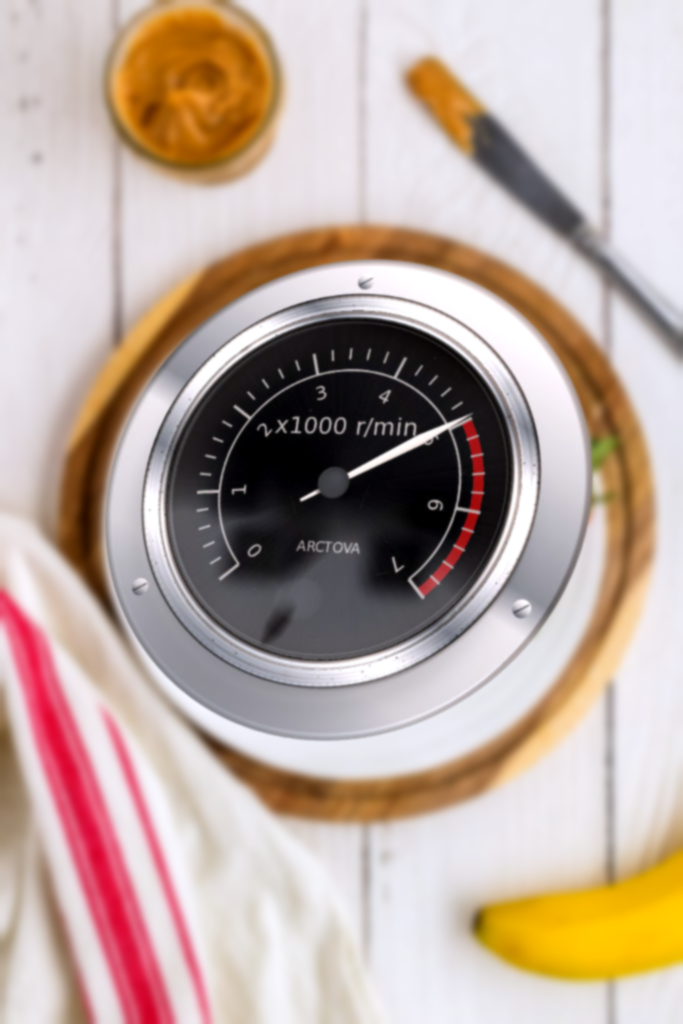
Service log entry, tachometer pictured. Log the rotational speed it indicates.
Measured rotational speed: 5000 rpm
